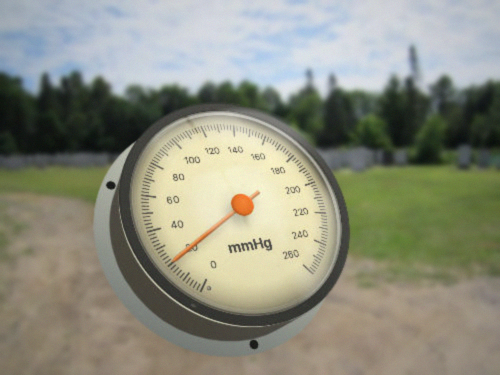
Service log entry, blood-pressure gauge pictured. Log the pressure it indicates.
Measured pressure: 20 mmHg
